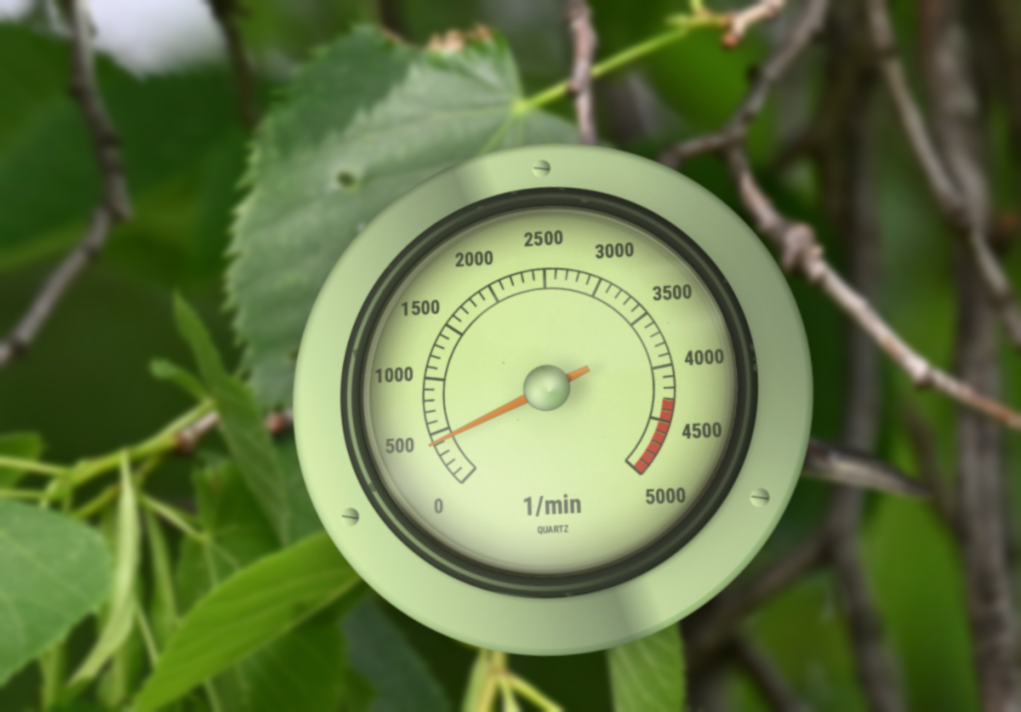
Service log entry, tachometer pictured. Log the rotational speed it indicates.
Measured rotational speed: 400 rpm
